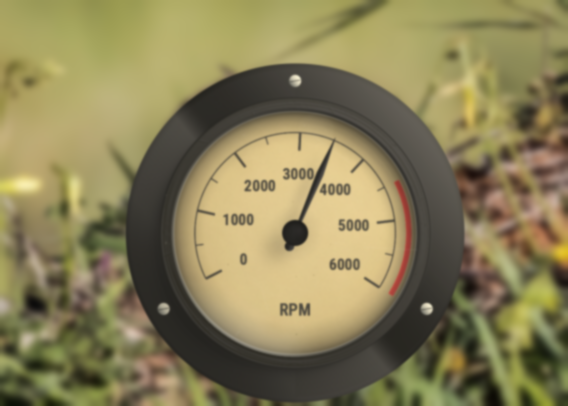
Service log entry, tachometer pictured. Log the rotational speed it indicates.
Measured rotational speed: 3500 rpm
